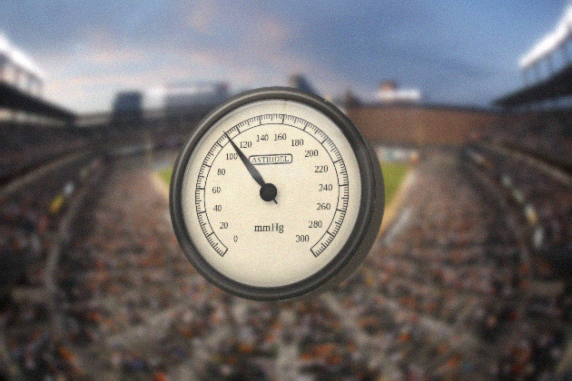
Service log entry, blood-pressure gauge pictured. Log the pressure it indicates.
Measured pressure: 110 mmHg
